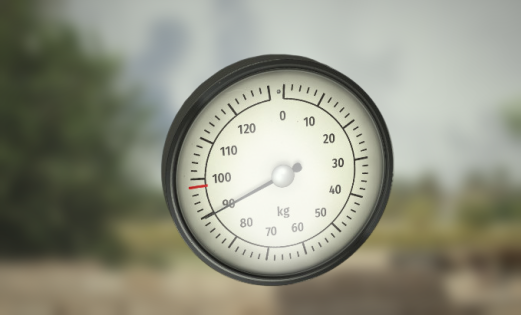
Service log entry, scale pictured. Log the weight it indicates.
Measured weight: 90 kg
